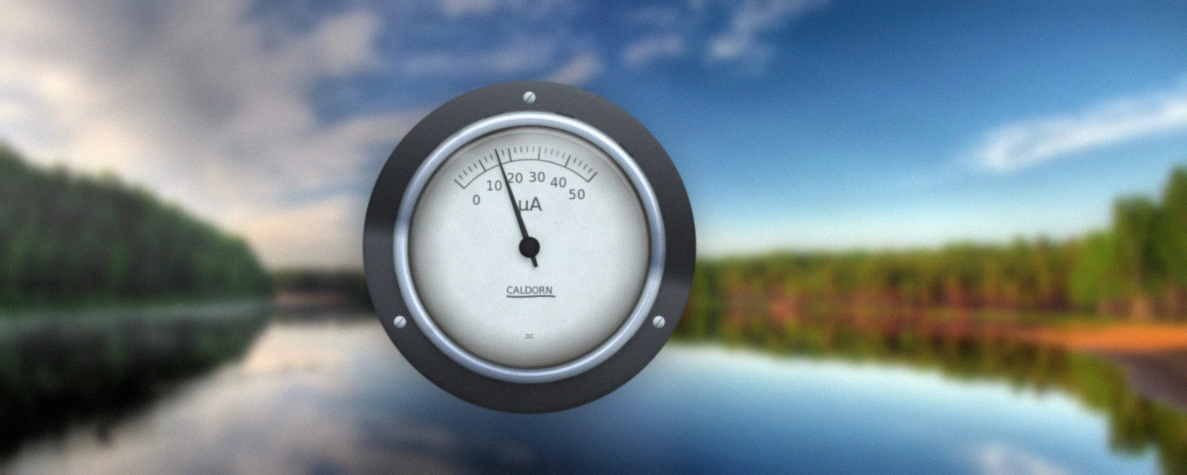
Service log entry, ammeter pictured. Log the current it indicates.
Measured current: 16 µA
